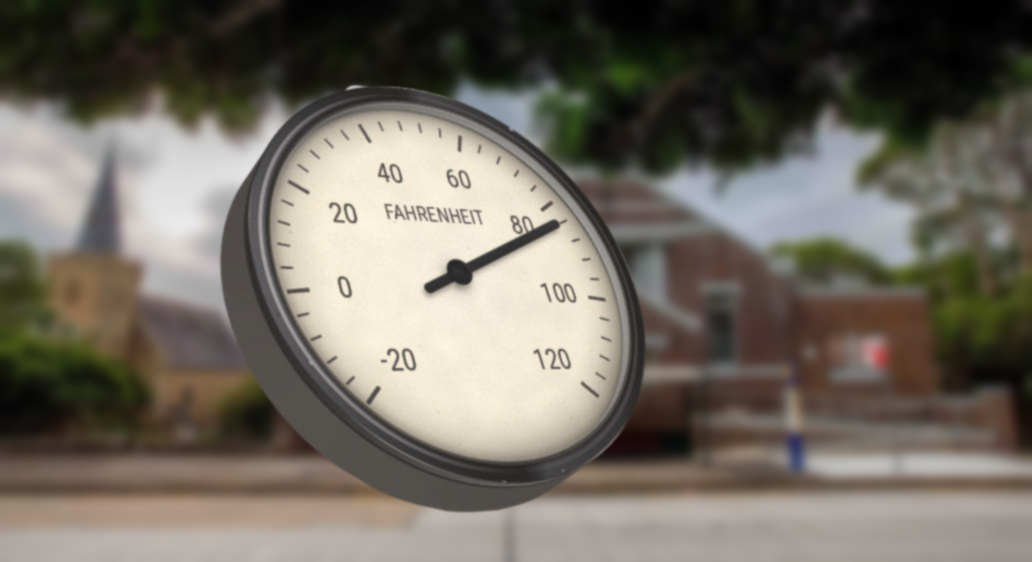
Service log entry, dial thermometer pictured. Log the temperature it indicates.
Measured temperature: 84 °F
